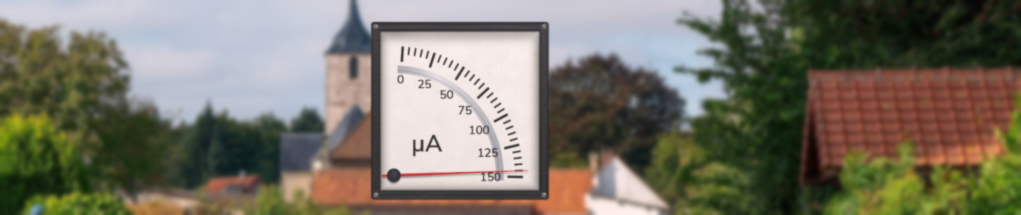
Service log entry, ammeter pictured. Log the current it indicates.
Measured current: 145 µA
